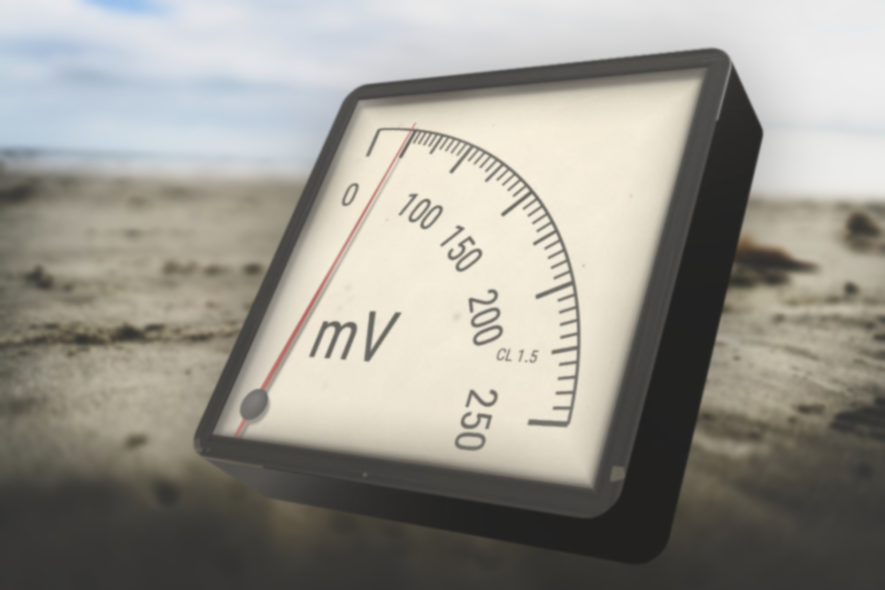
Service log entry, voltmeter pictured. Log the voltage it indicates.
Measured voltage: 50 mV
